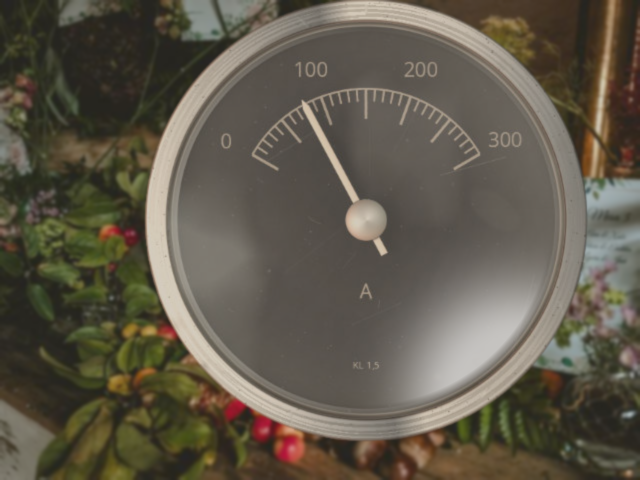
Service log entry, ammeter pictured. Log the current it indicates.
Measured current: 80 A
